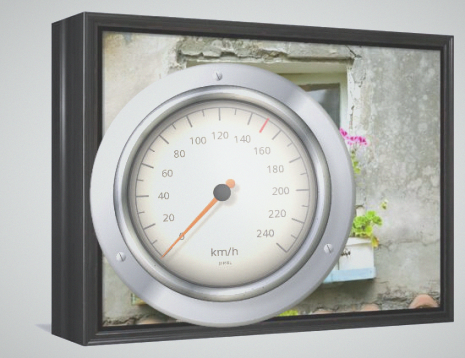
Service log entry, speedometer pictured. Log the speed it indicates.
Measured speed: 0 km/h
